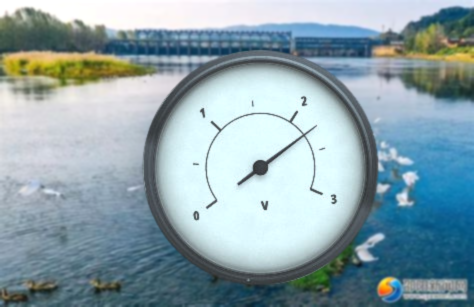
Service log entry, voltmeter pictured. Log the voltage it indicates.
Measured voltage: 2.25 V
